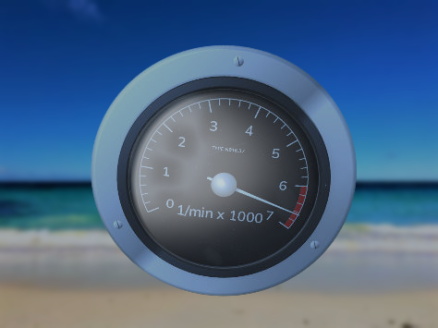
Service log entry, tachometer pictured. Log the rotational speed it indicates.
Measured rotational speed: 6600 rpm
